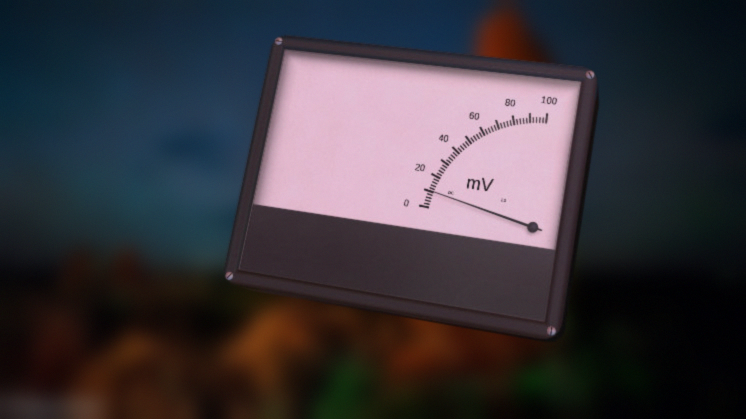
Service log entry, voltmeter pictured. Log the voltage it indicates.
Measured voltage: 10 mV
